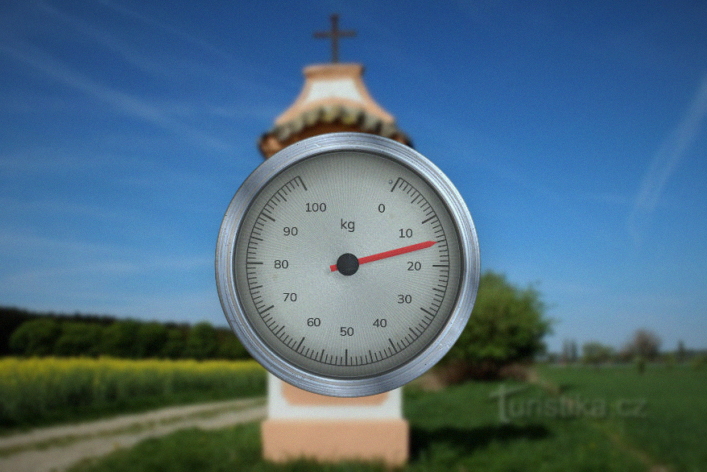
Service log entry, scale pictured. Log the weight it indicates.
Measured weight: 15 kg
